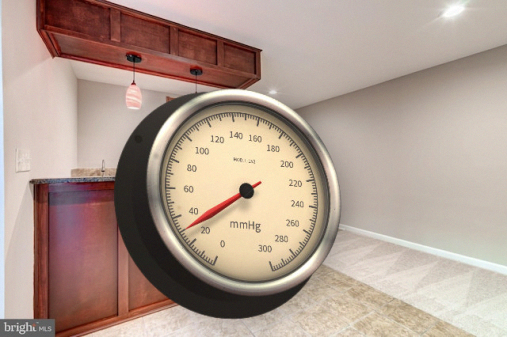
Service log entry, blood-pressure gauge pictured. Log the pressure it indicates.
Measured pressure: 30 mmHg
